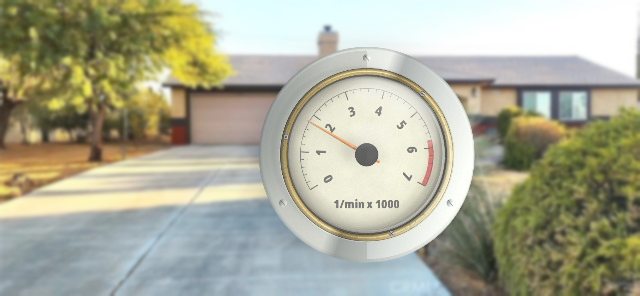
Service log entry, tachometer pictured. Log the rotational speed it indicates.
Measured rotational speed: 1800 rpm
